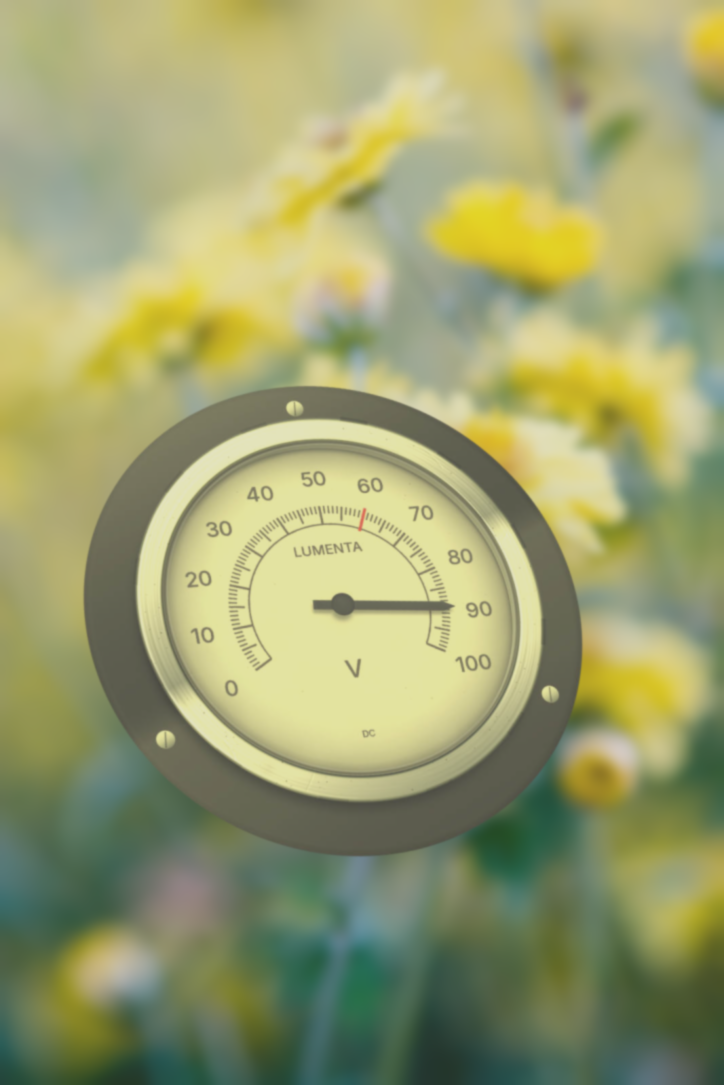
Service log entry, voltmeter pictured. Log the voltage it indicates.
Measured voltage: 90 V
